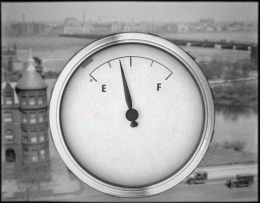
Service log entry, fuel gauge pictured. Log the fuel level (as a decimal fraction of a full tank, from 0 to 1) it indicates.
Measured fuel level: 0.375
